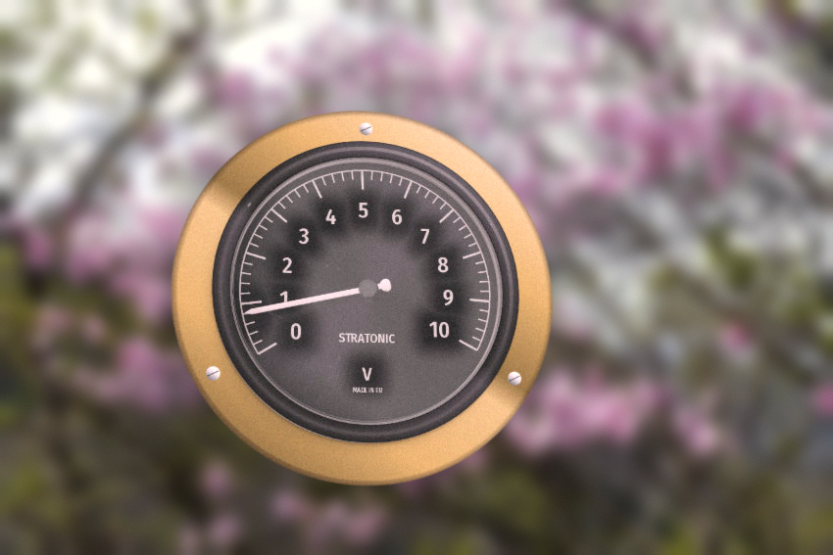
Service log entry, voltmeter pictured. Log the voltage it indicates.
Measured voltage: 0.8 V
